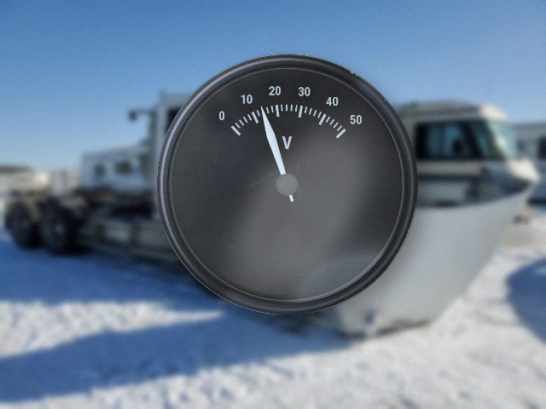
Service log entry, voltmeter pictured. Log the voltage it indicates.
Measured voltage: 14 V
